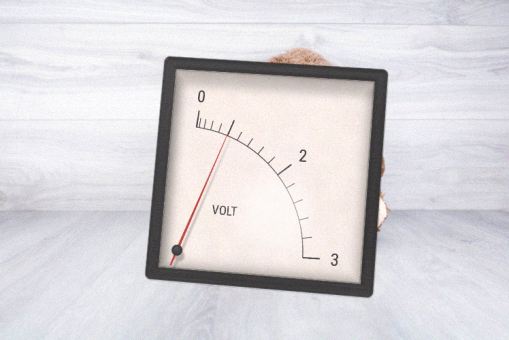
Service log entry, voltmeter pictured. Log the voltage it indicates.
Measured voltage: 1 V
